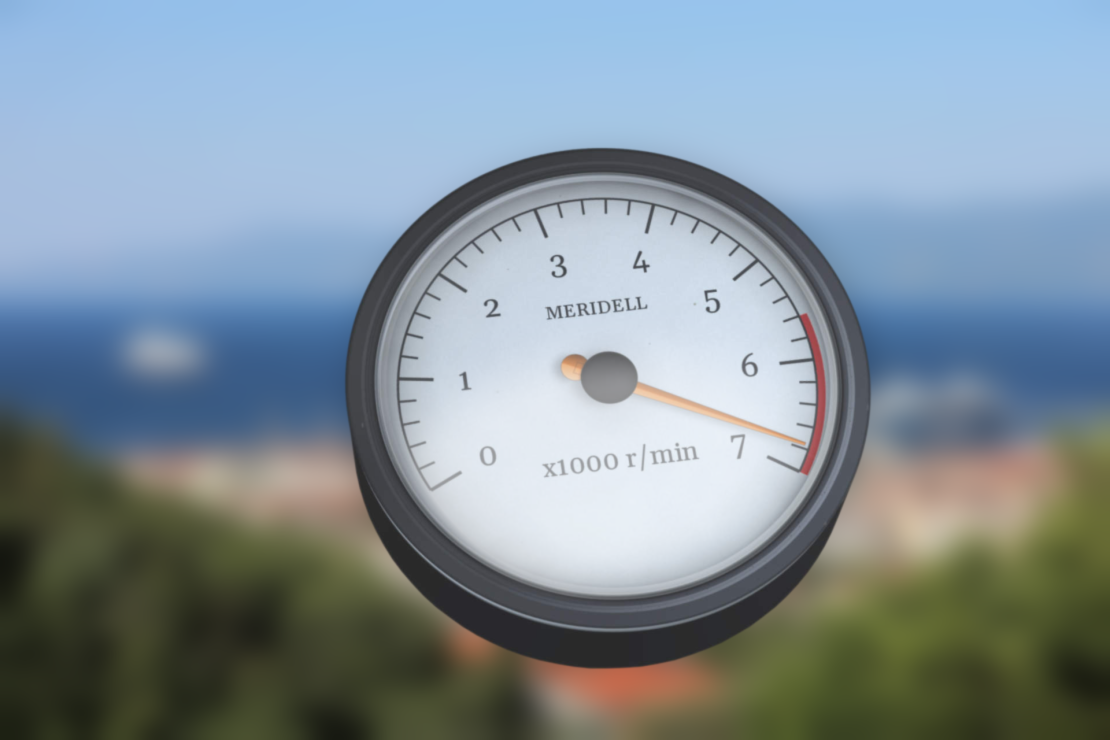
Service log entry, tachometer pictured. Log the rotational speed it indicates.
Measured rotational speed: 6800 rpm
